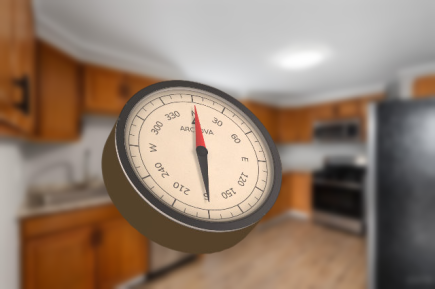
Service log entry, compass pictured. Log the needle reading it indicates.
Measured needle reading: 0 °
